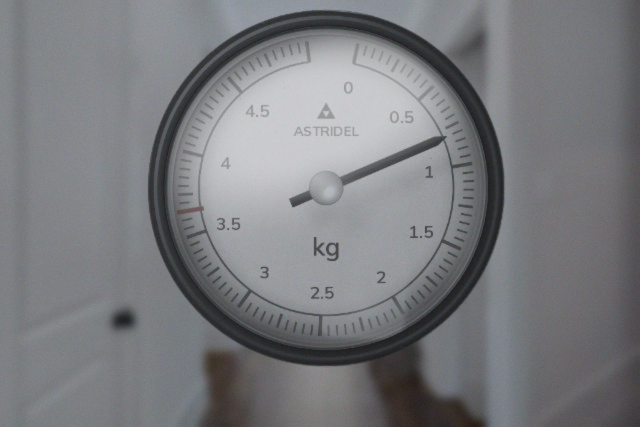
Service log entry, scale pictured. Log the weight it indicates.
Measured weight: 0.8 kg
